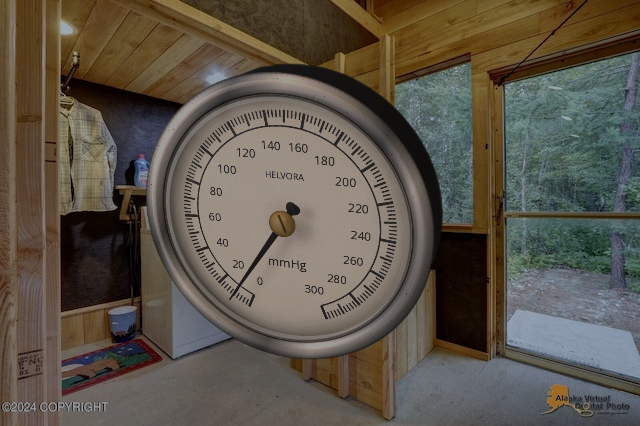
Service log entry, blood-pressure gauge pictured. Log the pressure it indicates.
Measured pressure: 10 mmHg
